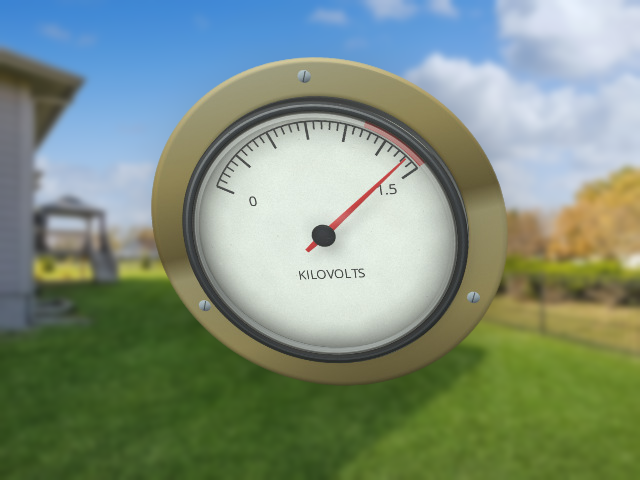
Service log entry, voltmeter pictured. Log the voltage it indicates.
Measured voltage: 1.4 kV
